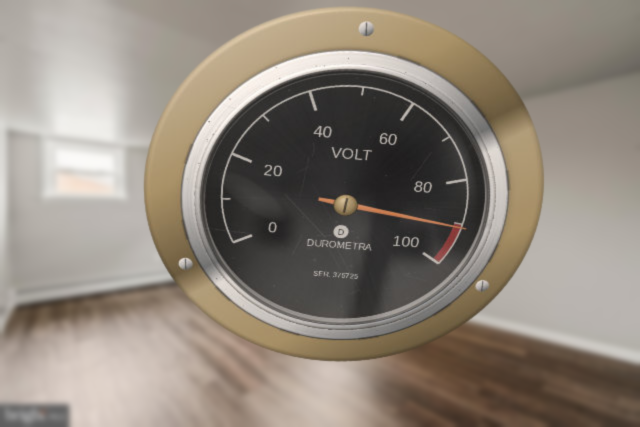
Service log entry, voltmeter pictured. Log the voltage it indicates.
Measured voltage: 90 V
